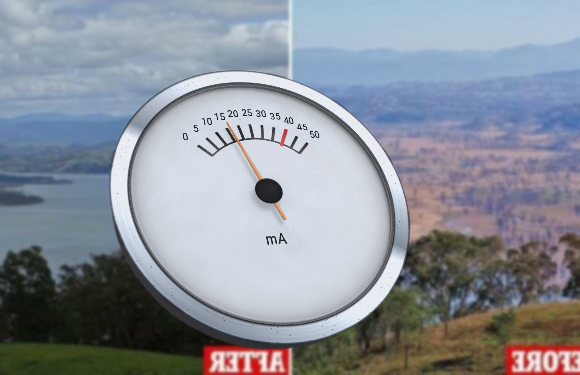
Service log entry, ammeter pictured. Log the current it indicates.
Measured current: 15 mA
